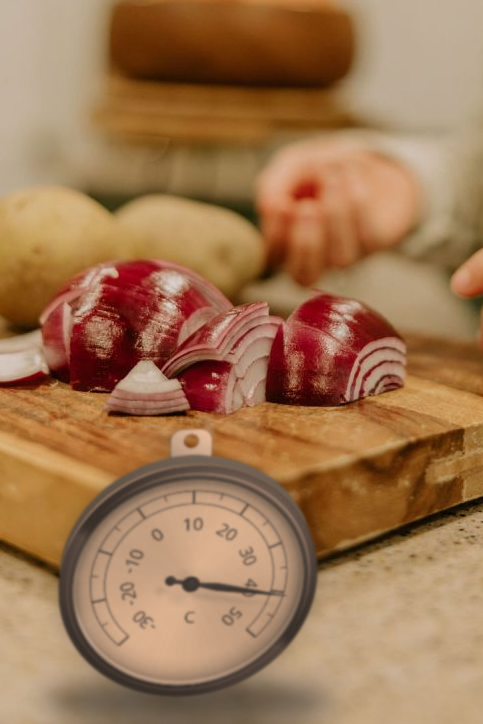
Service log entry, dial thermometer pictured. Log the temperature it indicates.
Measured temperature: 40 °C
